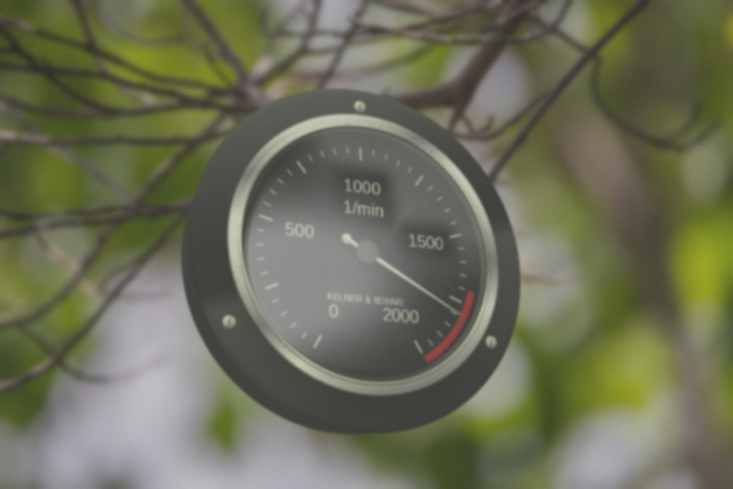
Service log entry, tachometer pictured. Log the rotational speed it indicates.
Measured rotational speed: 1800 rpm
